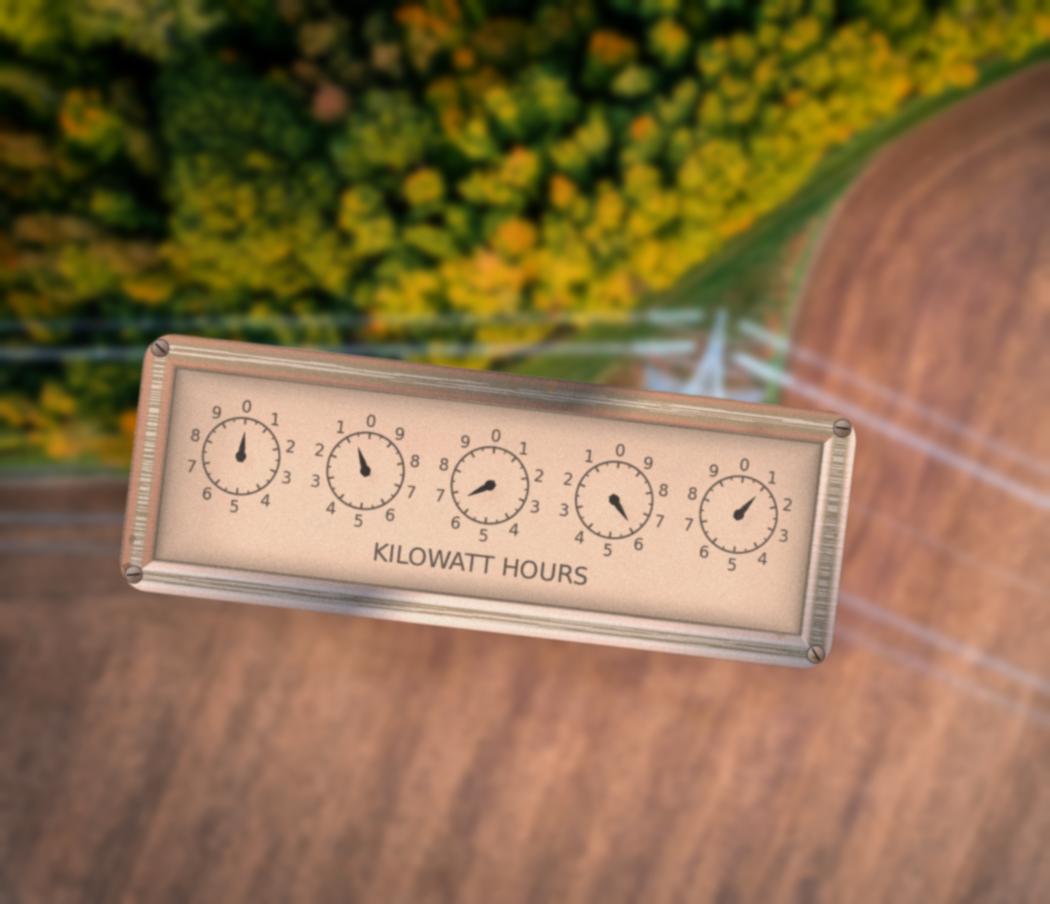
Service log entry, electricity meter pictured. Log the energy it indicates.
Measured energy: 661 kWh
